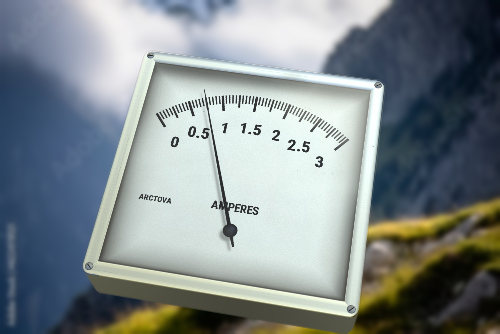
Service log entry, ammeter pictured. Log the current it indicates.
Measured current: 0.75 A
